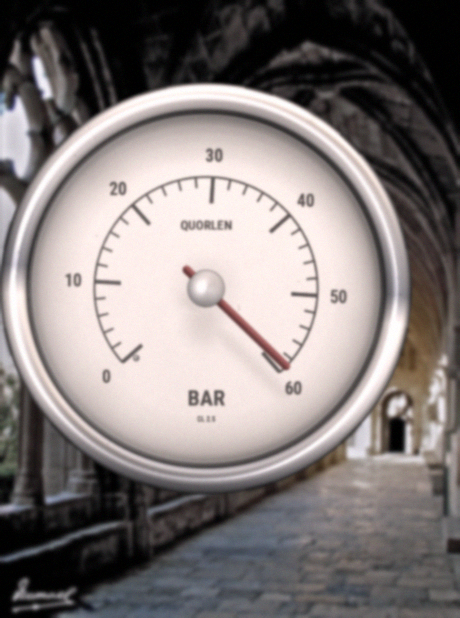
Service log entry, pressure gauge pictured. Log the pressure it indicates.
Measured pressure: 59 bar
